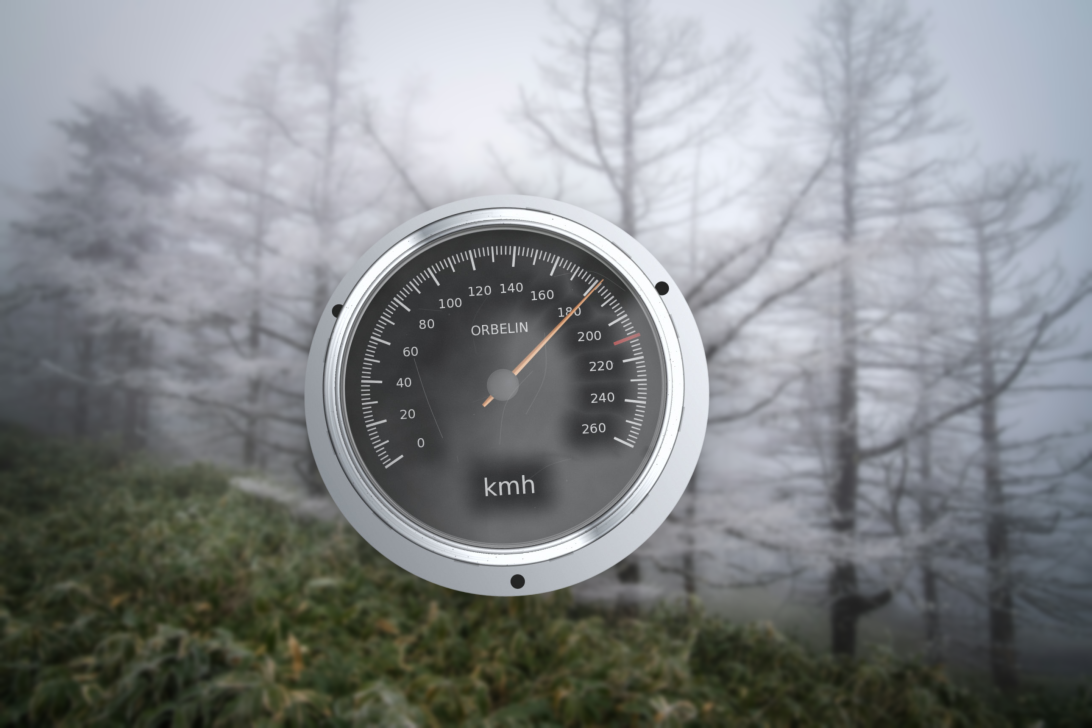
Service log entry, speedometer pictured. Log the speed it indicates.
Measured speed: 182 km/h
